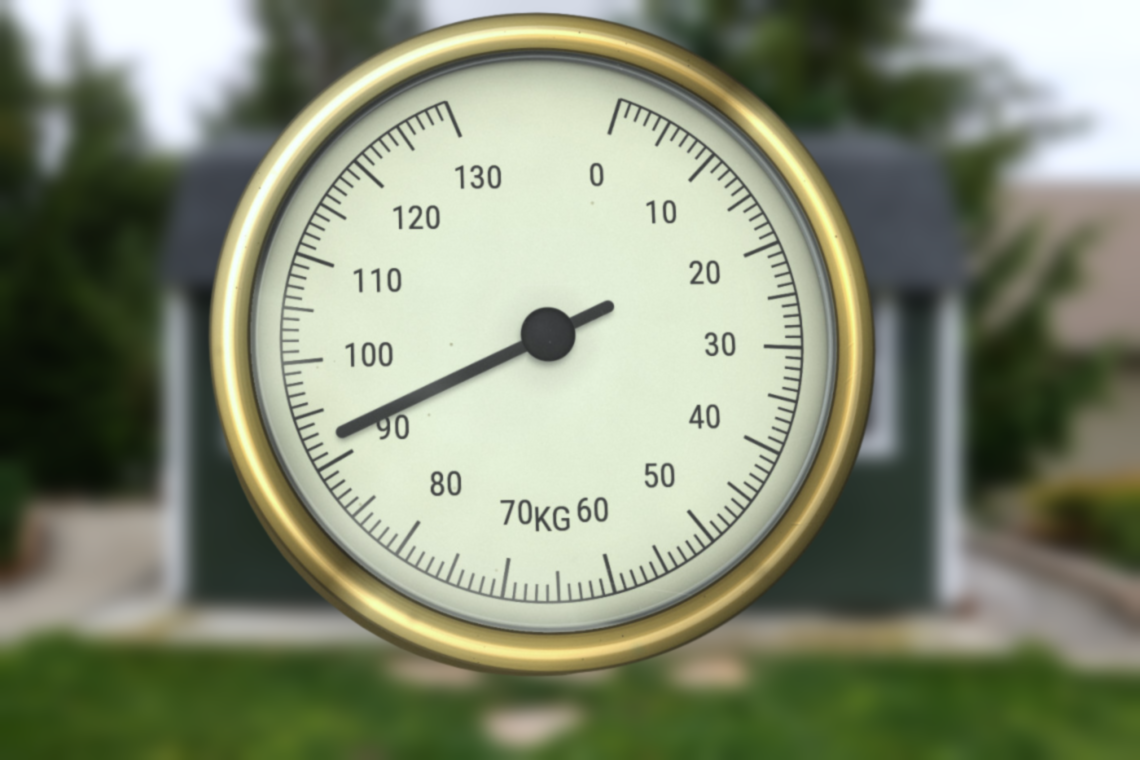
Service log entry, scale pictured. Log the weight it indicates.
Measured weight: 92 kg
